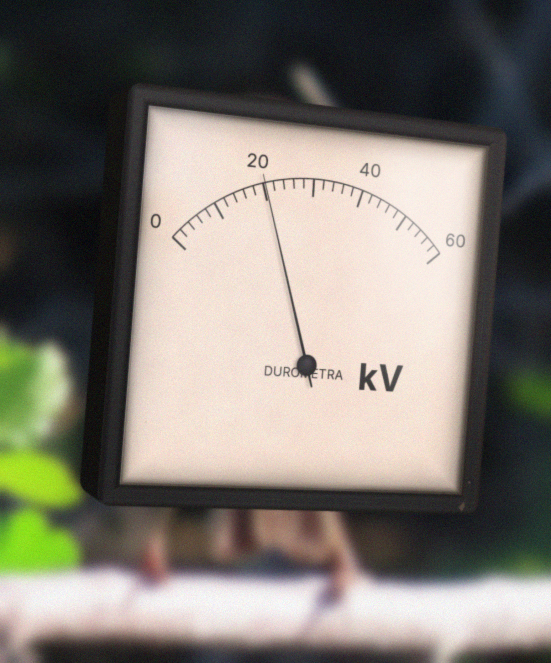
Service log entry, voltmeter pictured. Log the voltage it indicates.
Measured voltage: 20 kV
